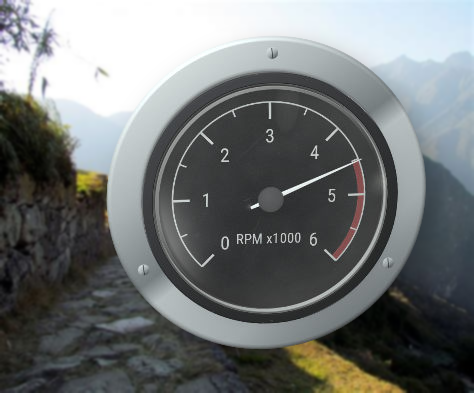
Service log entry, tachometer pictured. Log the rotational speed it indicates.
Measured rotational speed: 4500 rpm
